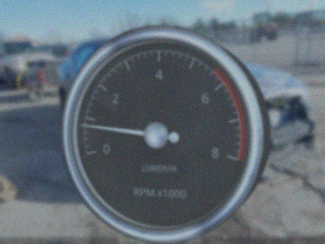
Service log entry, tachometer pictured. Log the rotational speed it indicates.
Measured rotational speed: 800 rpm
